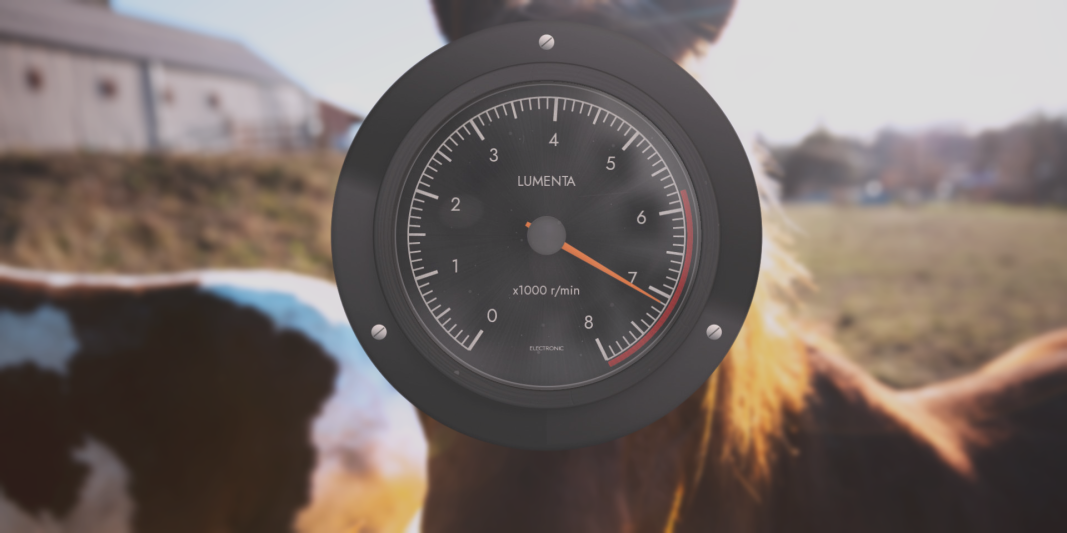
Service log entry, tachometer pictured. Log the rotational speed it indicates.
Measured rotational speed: 7100 rpm
